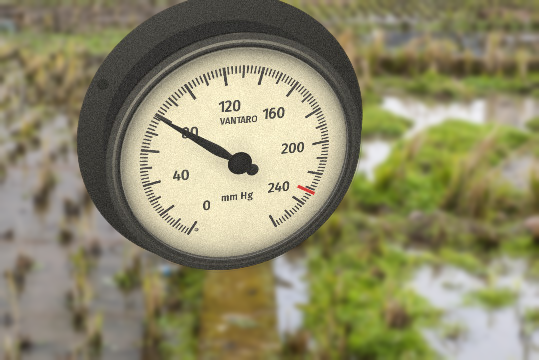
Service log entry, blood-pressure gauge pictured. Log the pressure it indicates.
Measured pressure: 80 mmHg
